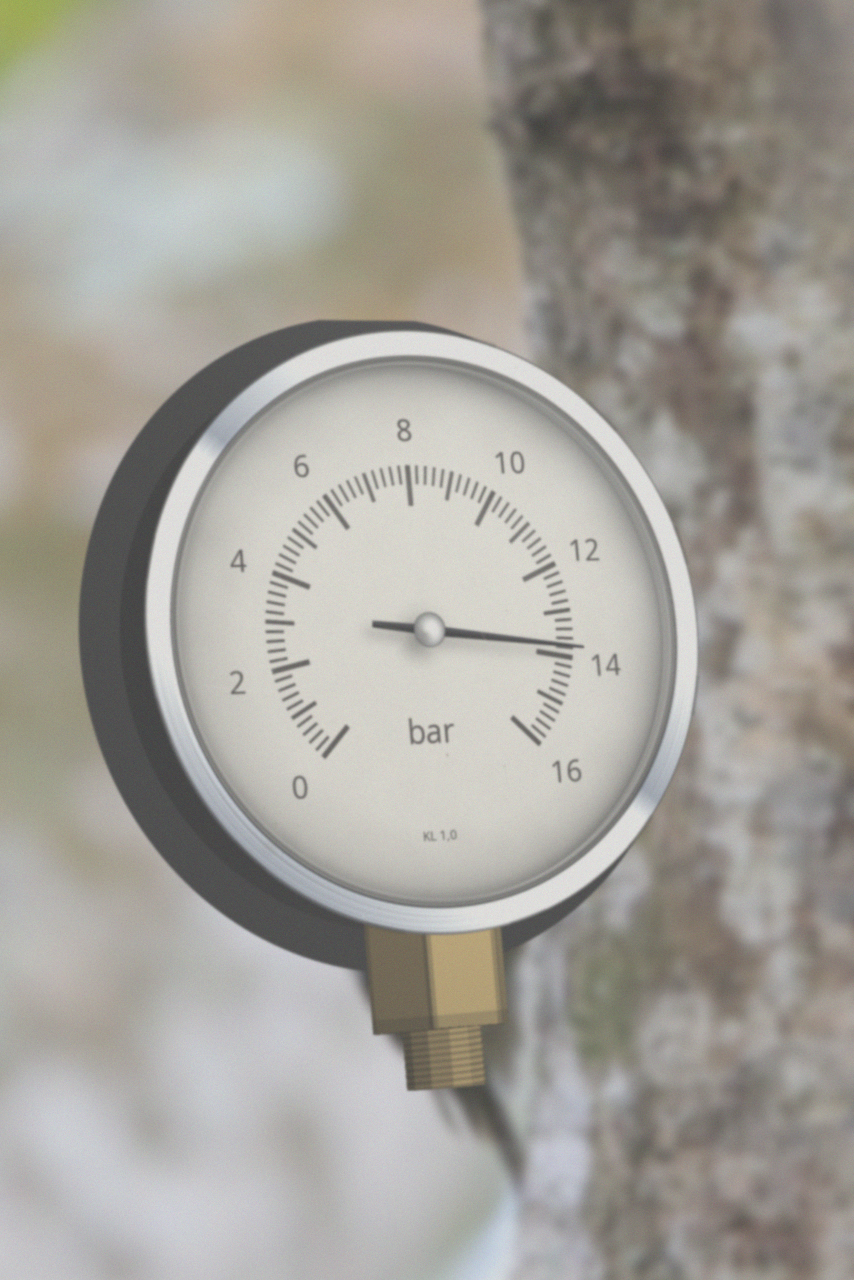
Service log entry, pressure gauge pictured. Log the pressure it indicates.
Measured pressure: 13.8 bar
